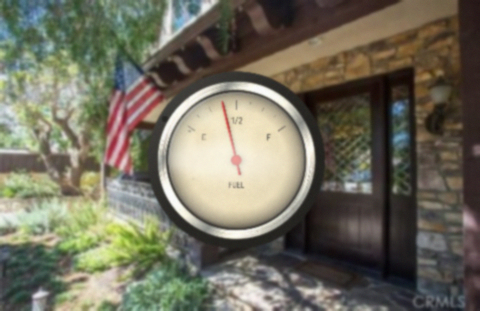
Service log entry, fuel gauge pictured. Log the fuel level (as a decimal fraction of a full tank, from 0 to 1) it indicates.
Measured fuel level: 0.375
